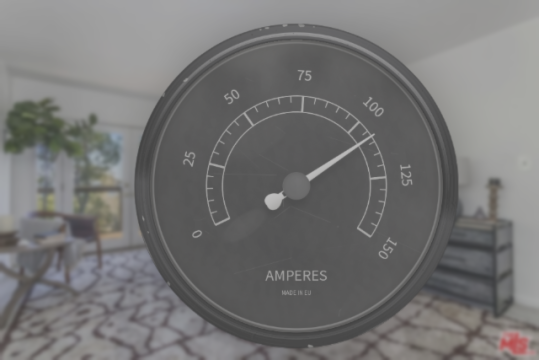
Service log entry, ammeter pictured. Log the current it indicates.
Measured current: 107.5 A
